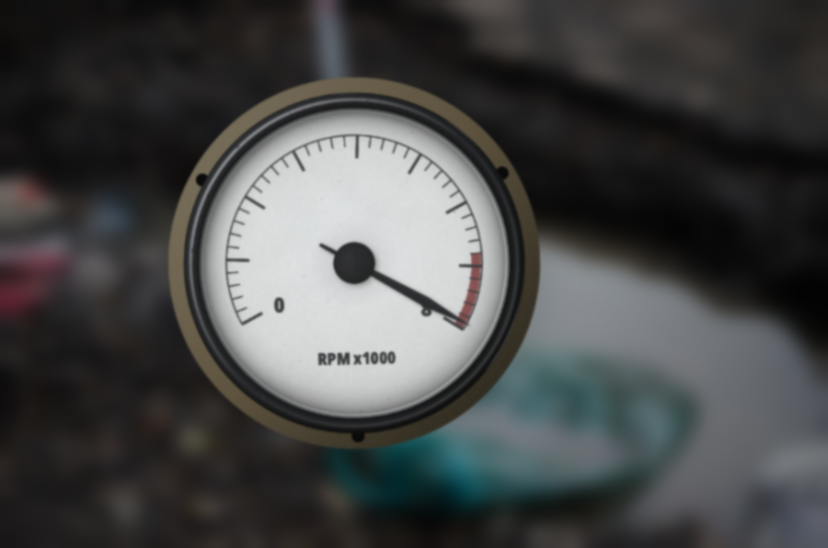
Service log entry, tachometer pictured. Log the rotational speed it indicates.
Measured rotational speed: 7900 rpm
